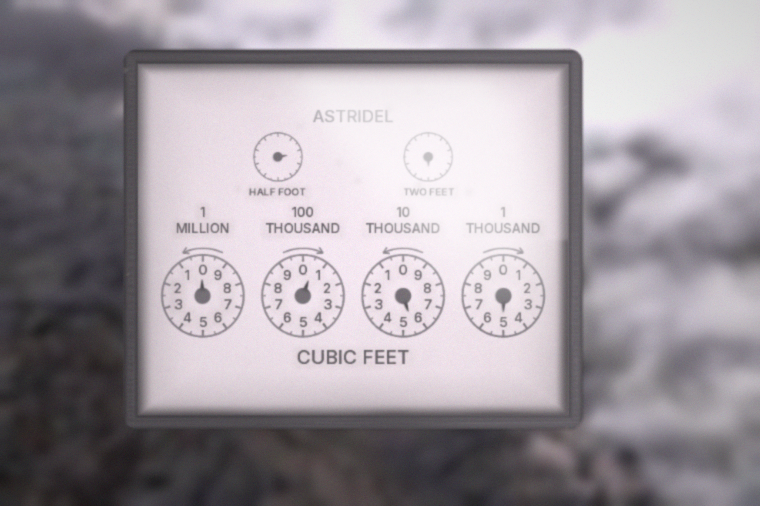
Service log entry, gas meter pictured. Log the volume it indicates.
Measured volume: 5500 ft³
